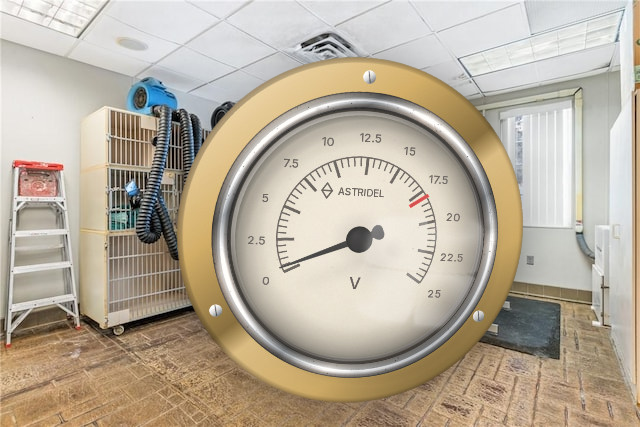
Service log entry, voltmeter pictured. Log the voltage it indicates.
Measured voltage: 0.5 V
